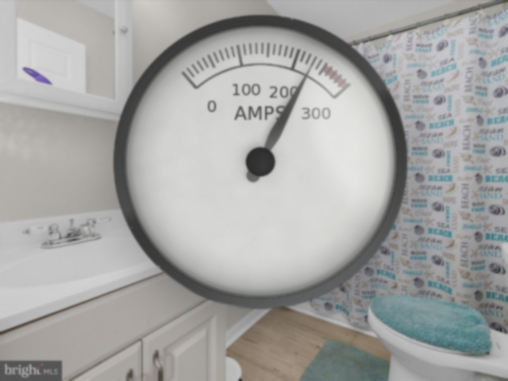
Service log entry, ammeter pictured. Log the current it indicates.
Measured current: 230 A
